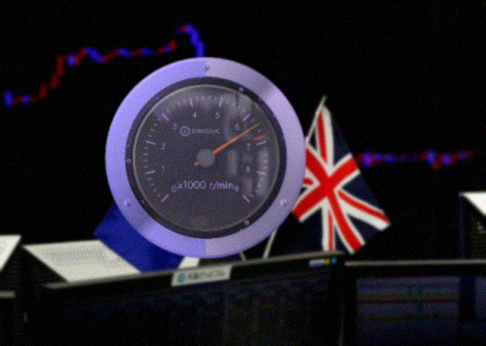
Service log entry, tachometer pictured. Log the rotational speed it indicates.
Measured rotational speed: 6400 rpm
